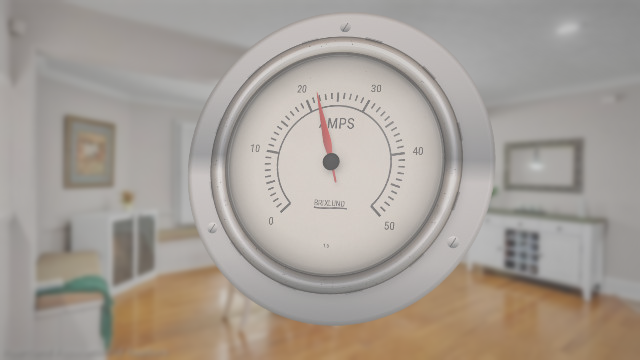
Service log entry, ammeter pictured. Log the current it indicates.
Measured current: 22 A
